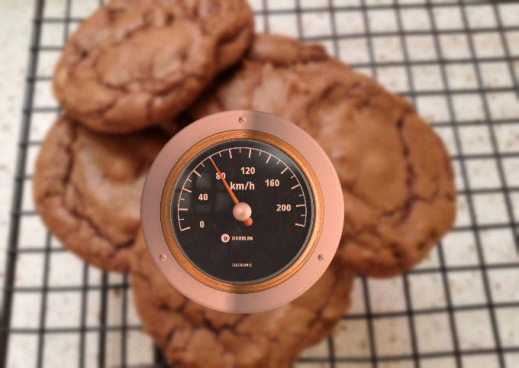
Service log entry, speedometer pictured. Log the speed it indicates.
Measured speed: 80 km/h
